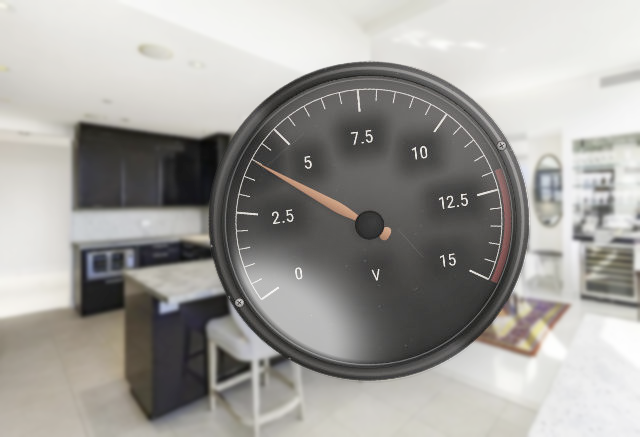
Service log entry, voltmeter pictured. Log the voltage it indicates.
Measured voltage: 4 V
